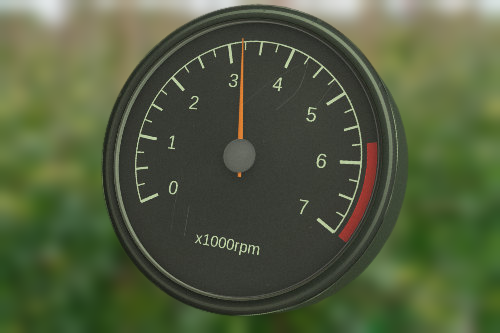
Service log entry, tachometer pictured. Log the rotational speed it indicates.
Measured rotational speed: 3250 rpm
